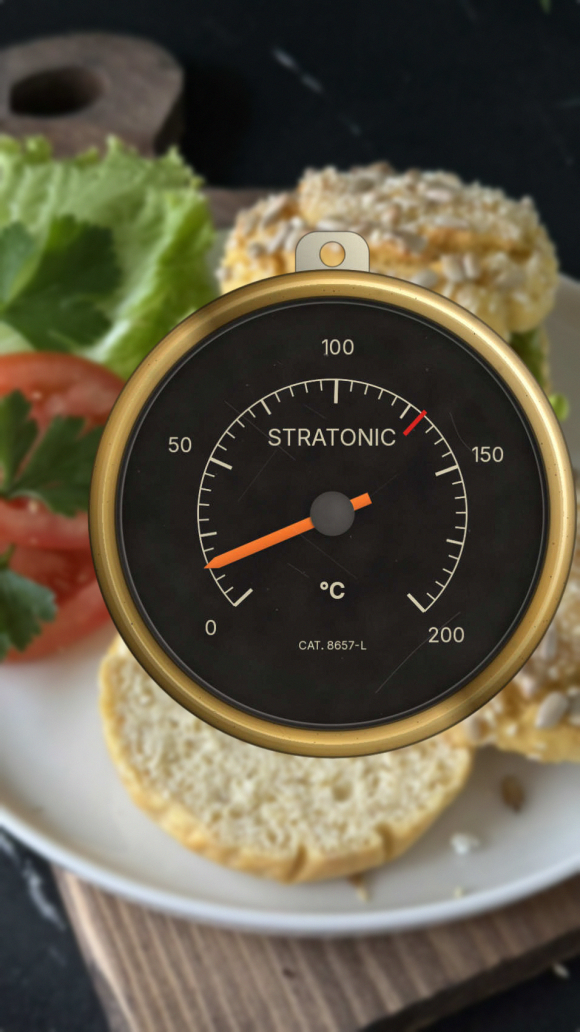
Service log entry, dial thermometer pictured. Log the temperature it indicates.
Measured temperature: 15 °C
